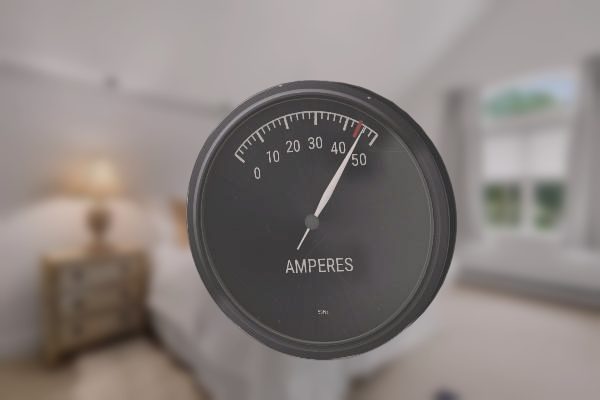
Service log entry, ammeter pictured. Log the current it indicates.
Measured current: 46 A
